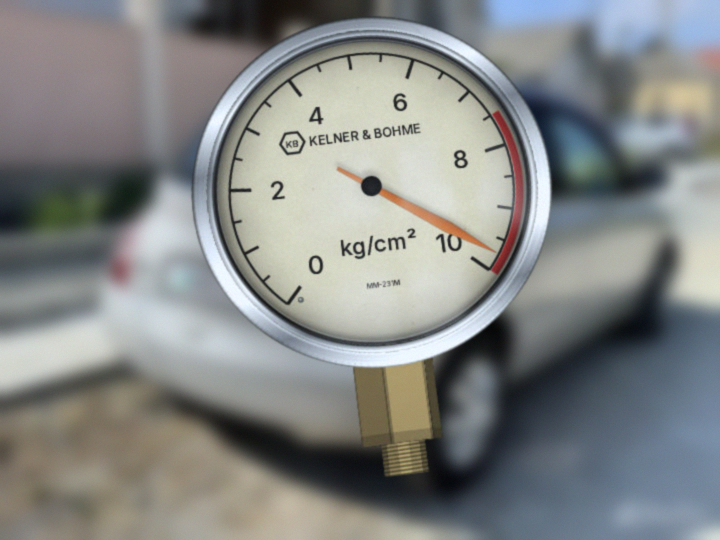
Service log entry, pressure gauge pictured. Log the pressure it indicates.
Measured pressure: 9.75 kg/cm²
